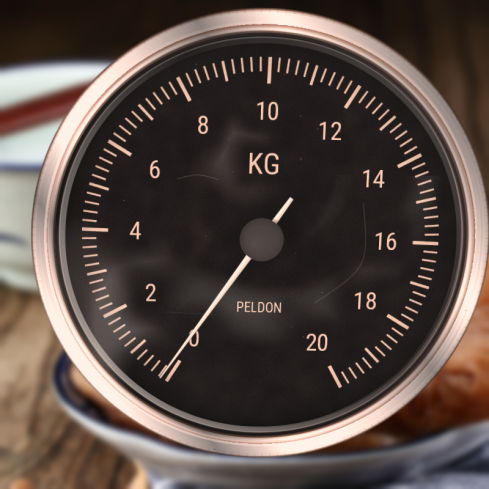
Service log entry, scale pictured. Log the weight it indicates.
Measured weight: 0.2 kg
